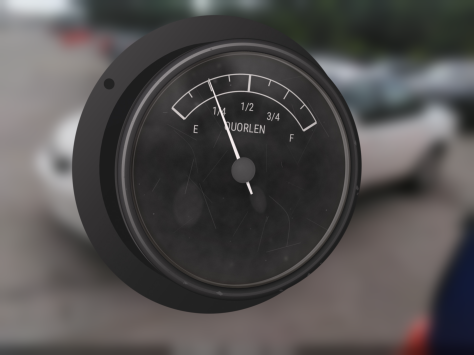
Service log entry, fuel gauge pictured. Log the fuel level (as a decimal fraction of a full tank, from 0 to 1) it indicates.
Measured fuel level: 0.25
